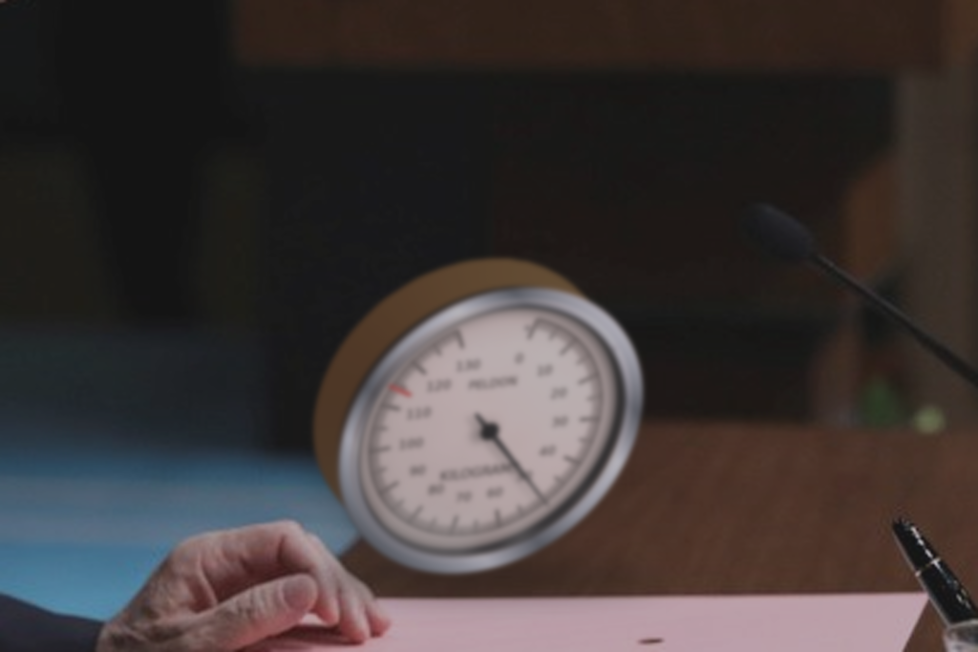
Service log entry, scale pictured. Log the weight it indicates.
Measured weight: 50 kg
